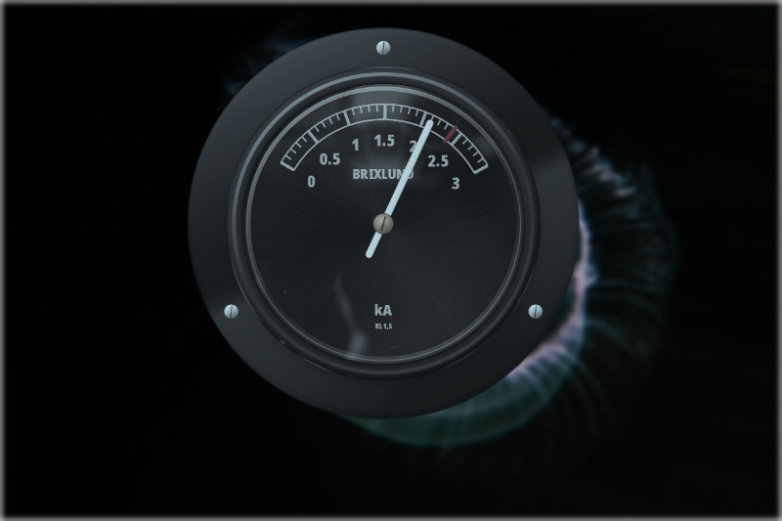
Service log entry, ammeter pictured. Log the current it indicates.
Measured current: 2.1 kA
